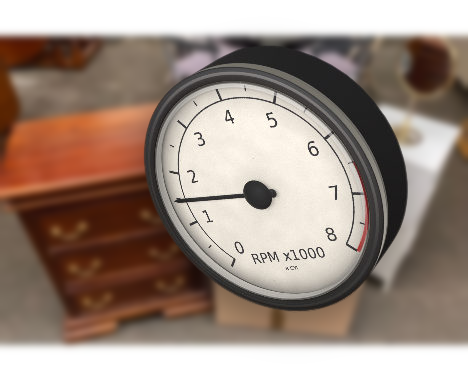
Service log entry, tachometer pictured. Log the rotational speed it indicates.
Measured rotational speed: 1500 rpm
